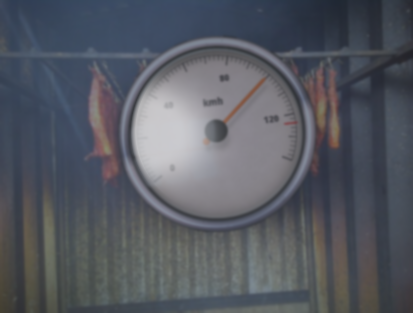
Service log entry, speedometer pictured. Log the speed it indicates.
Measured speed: 100 km/h
